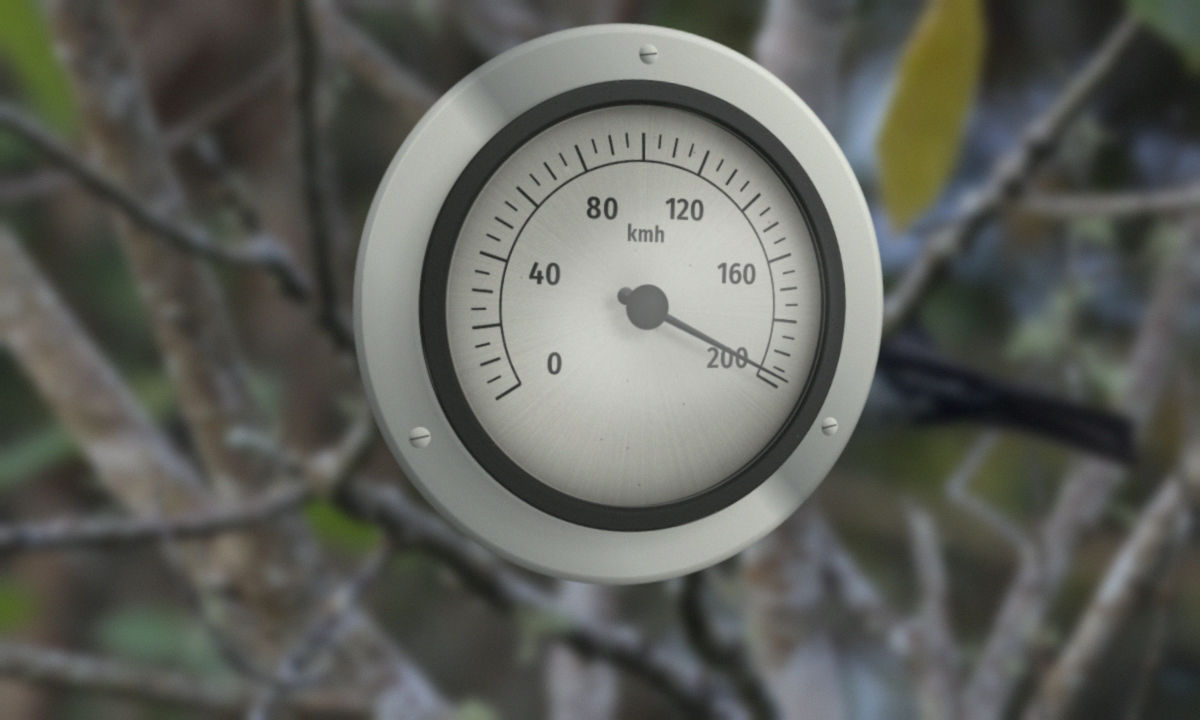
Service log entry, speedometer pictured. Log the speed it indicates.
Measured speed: 197.5 km/h
